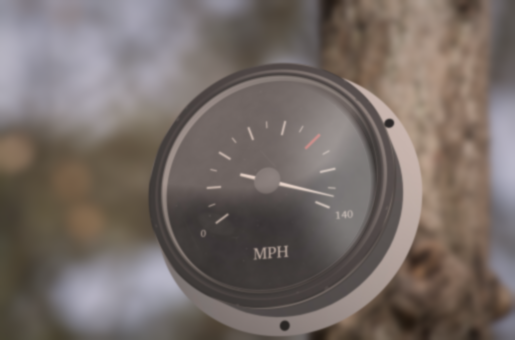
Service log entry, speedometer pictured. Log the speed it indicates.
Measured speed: 135 mph
